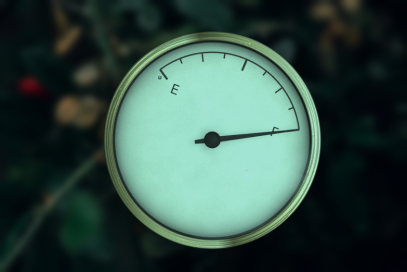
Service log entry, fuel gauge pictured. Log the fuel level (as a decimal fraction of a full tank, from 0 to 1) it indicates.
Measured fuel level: 1
